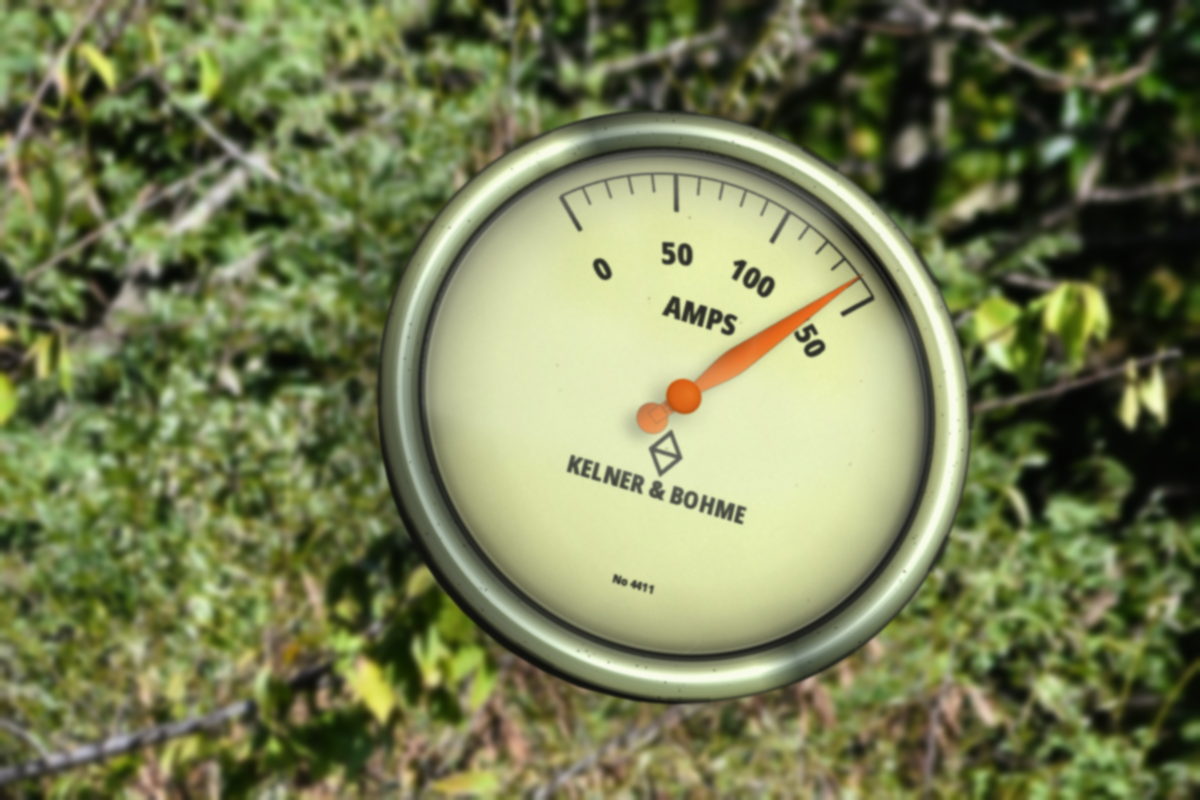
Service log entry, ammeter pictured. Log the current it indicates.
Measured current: 140 A
